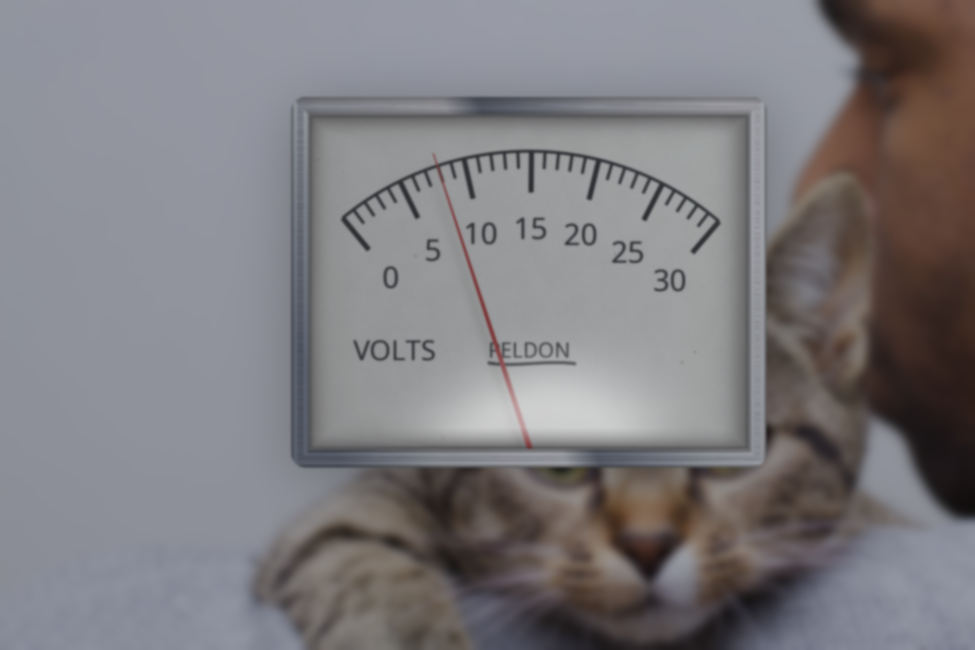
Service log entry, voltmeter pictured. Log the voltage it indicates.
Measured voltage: 8 V
